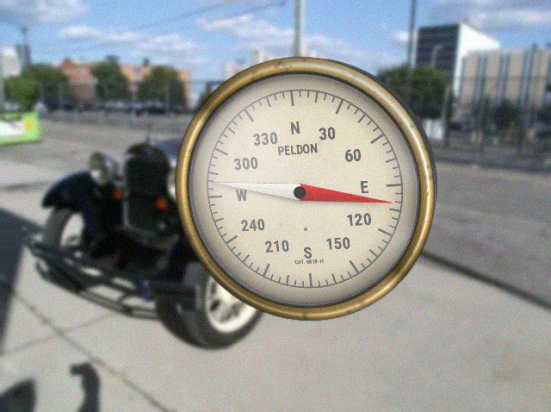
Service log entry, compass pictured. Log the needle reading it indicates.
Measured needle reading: 100 °
